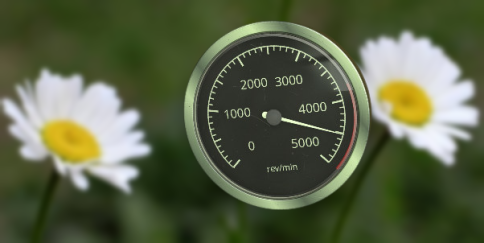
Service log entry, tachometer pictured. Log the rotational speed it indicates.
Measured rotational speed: 4500 rpm
